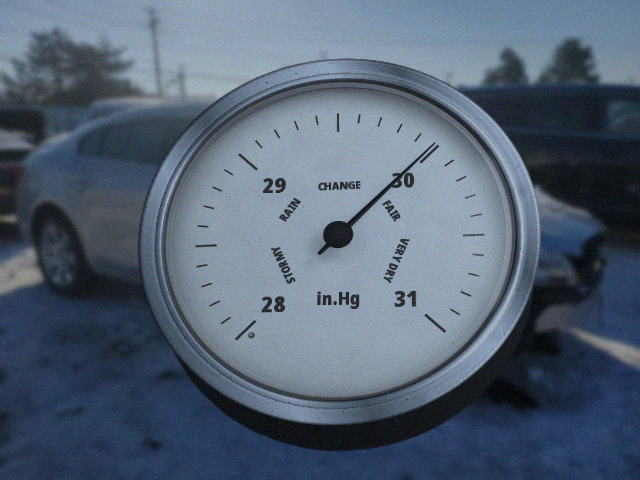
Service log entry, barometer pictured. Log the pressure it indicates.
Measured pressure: 30 inHg
